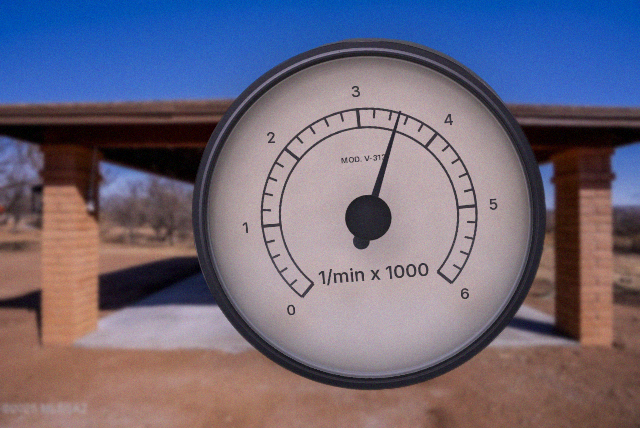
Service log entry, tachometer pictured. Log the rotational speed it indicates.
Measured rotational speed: 3500 rpm
